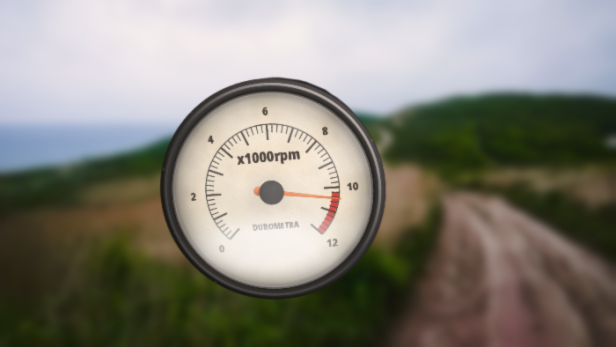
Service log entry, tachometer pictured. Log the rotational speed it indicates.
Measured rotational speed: 10400 rpm
